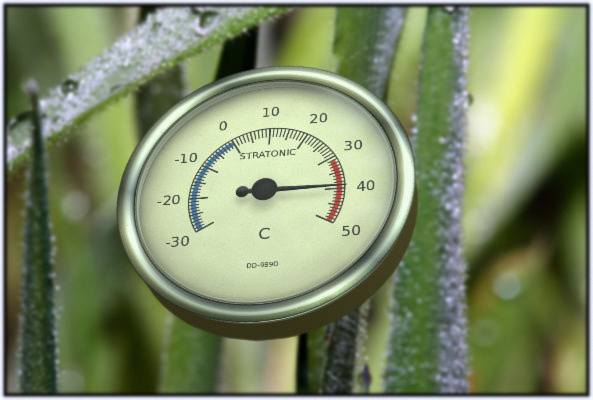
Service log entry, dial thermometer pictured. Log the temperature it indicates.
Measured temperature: 40 °C
